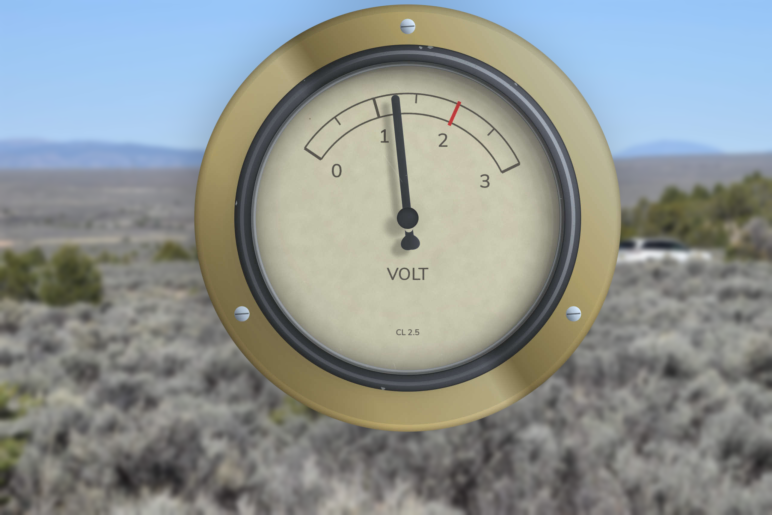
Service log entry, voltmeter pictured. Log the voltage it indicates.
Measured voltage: 1.25 V
